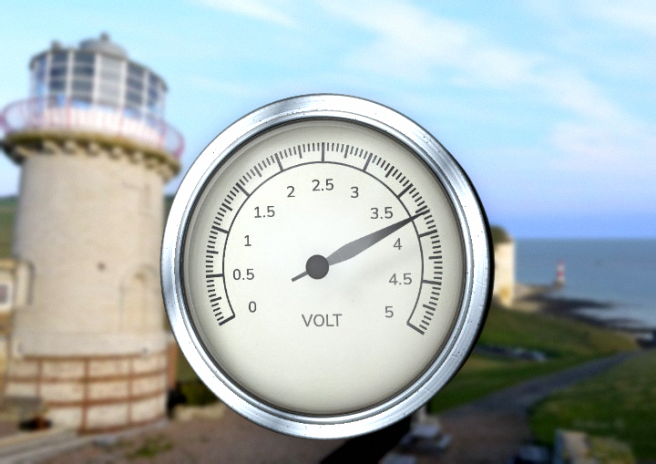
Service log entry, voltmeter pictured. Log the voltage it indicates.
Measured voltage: 3.8 V
